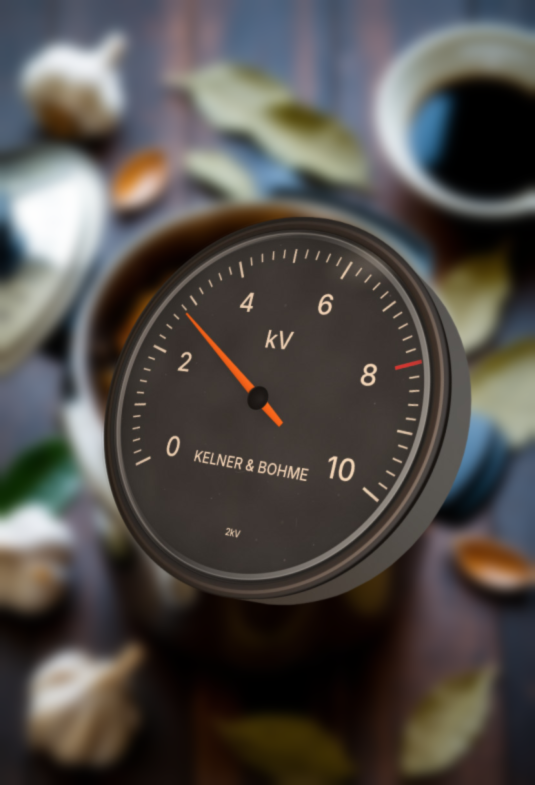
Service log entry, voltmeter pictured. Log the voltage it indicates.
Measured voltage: 2.8 kV
